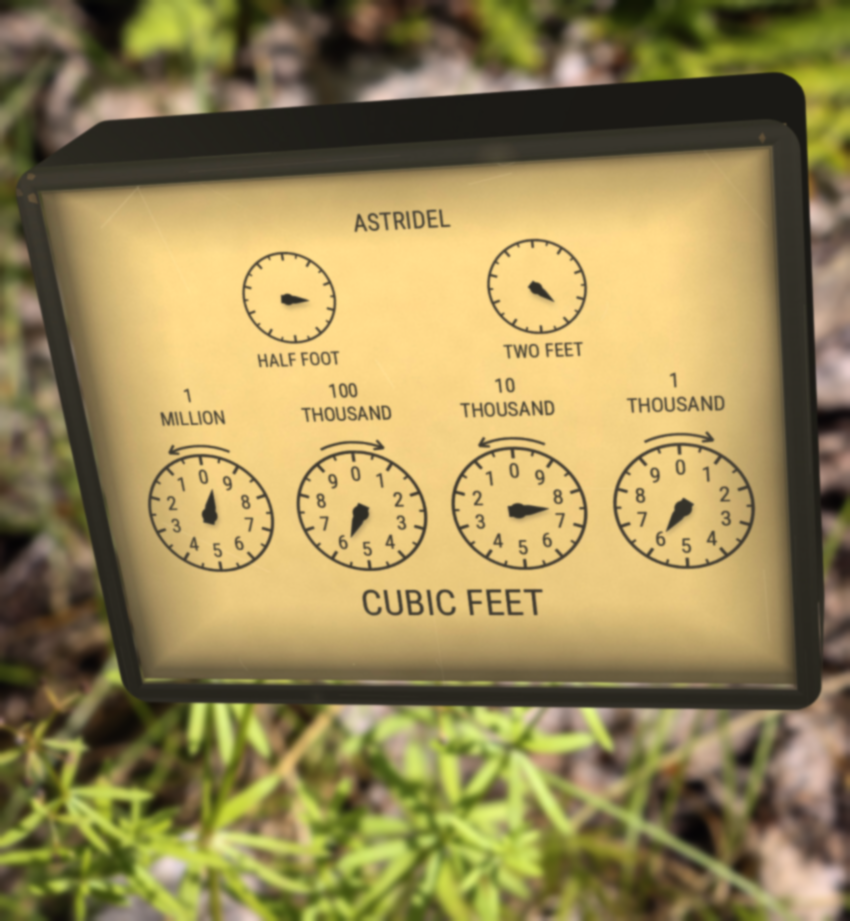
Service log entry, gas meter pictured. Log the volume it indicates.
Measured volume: 957600 ft³
